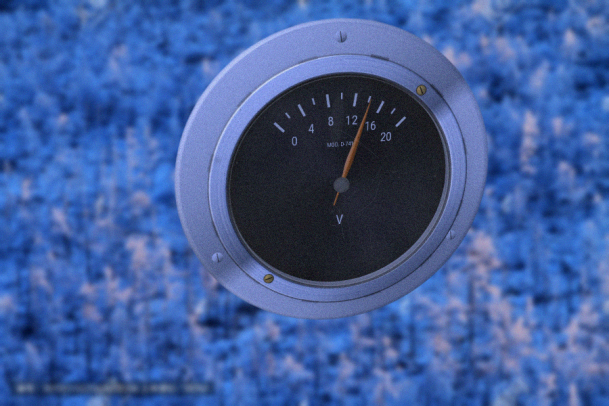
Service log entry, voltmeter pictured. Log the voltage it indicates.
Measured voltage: 14 V
